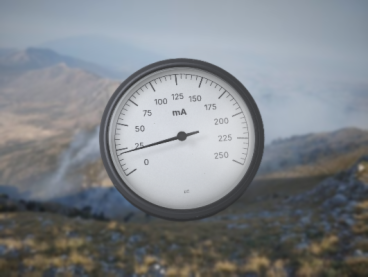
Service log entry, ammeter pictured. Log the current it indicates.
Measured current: 20 mA
